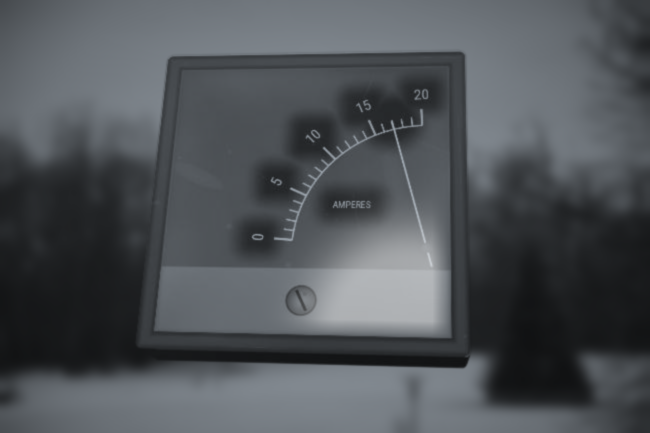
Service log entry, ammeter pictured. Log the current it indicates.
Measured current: 17 A
